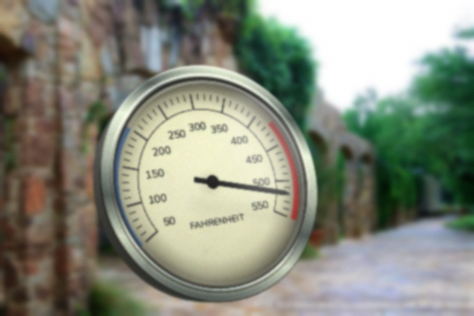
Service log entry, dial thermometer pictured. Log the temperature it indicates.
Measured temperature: 520 °F
